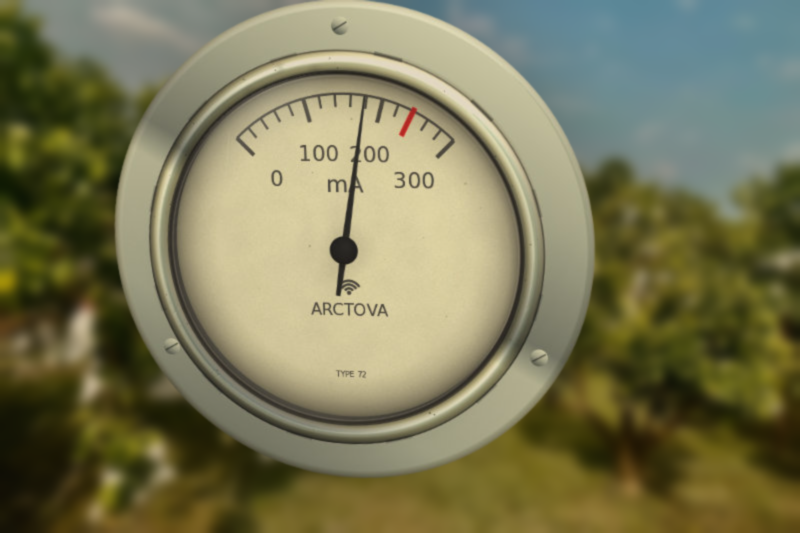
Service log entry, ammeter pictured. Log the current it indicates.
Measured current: 180 mA
